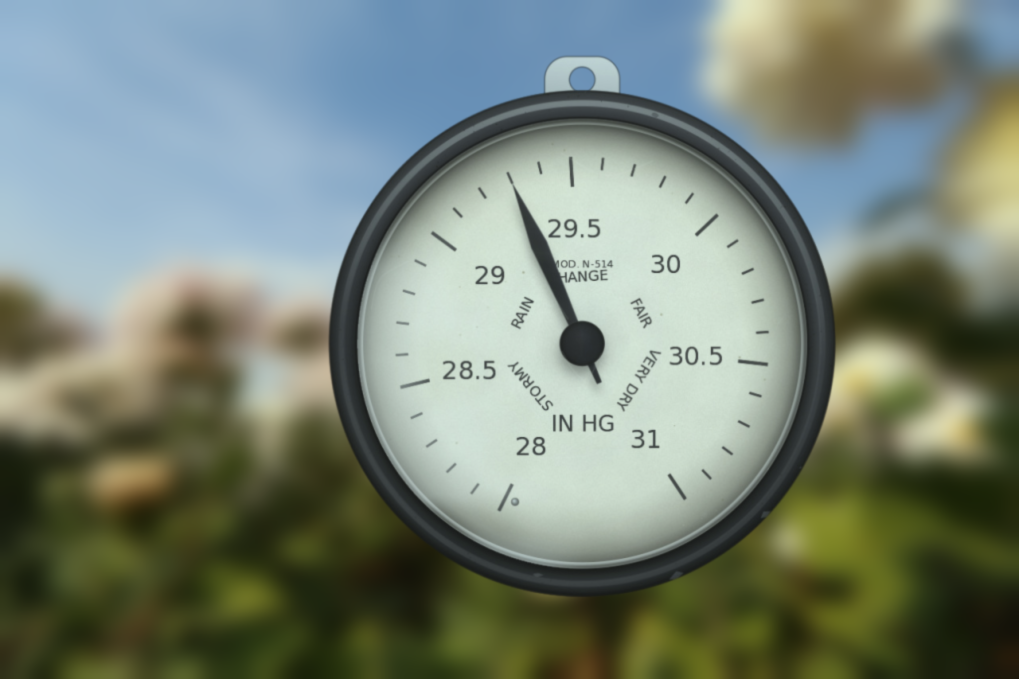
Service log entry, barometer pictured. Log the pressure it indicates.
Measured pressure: 29.3 inHg
